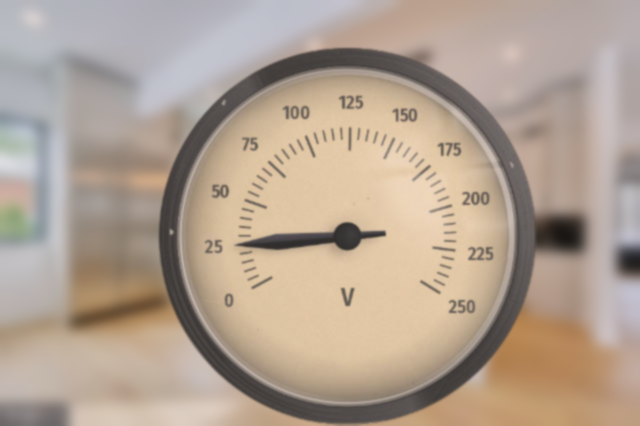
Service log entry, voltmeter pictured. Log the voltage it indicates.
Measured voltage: 25 V
